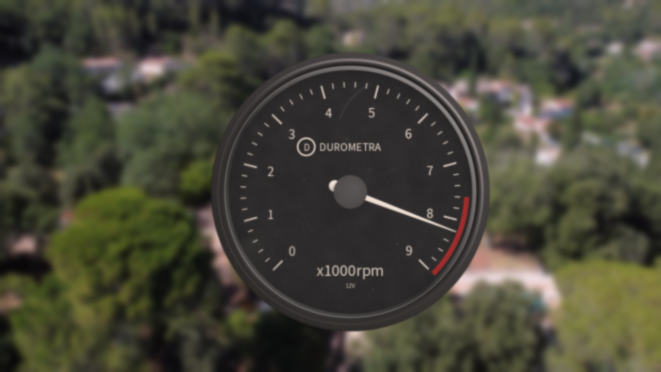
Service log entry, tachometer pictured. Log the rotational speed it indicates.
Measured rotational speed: 8200 rpm
